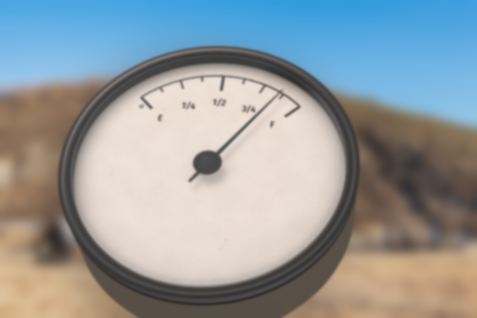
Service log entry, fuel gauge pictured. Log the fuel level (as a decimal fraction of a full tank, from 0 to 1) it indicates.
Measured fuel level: 0.875
